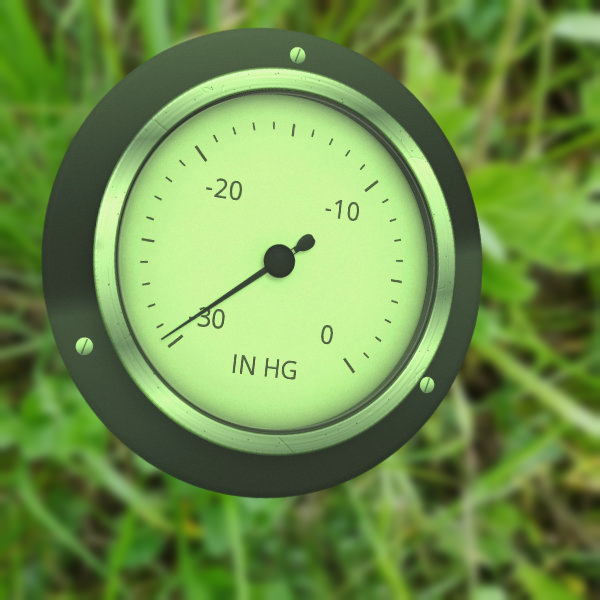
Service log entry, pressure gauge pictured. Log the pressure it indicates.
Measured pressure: -29.5 inHg
